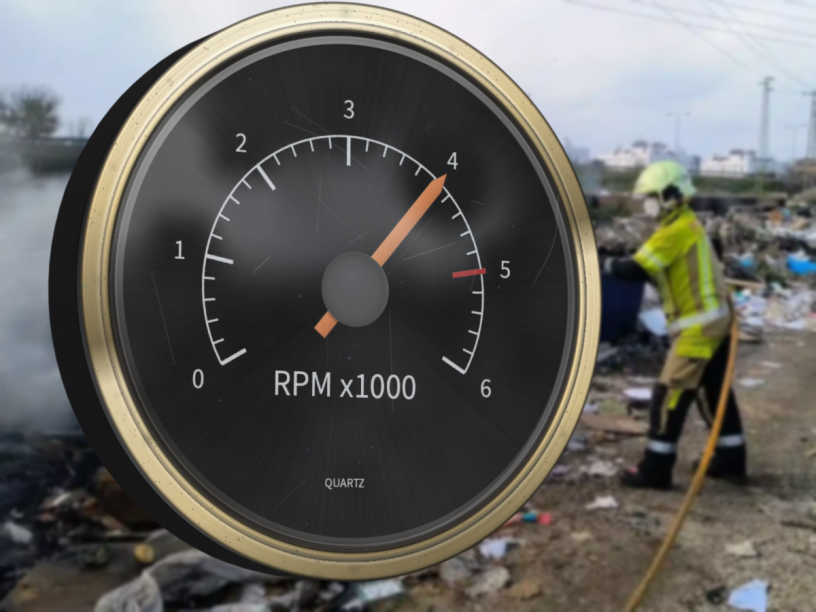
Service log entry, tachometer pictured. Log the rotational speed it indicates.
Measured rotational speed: 4000 rpm
